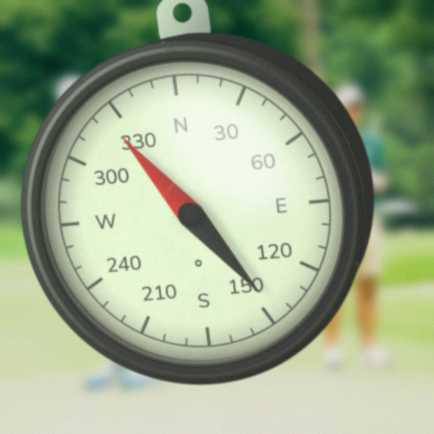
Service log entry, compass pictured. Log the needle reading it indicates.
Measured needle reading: 325 °
